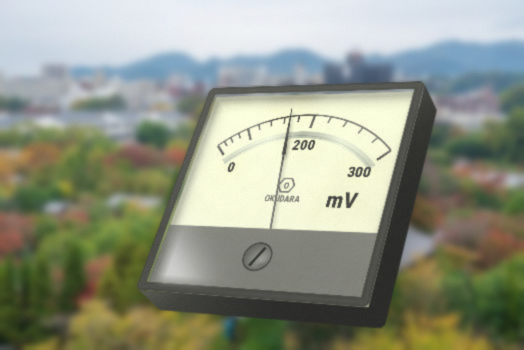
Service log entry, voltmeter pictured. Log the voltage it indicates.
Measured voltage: 170 mV
